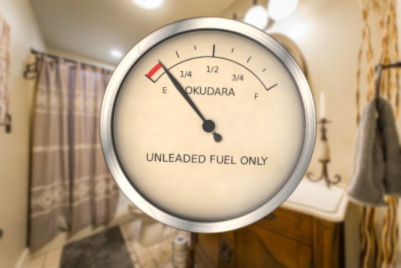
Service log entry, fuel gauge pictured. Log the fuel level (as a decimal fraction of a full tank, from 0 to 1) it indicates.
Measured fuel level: 0.125
